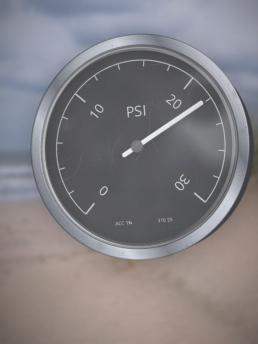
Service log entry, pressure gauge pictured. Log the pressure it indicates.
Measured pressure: 22 psi
